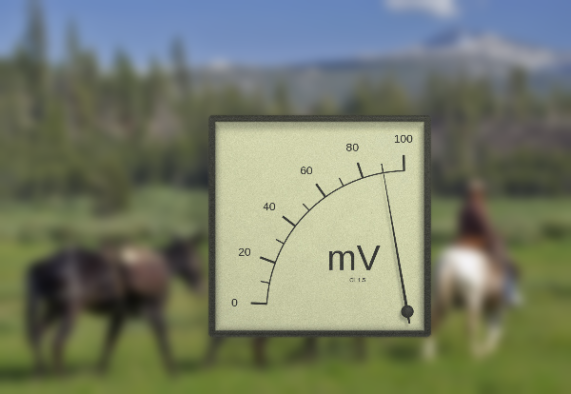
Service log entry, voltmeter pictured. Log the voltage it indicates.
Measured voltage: 90 mV
